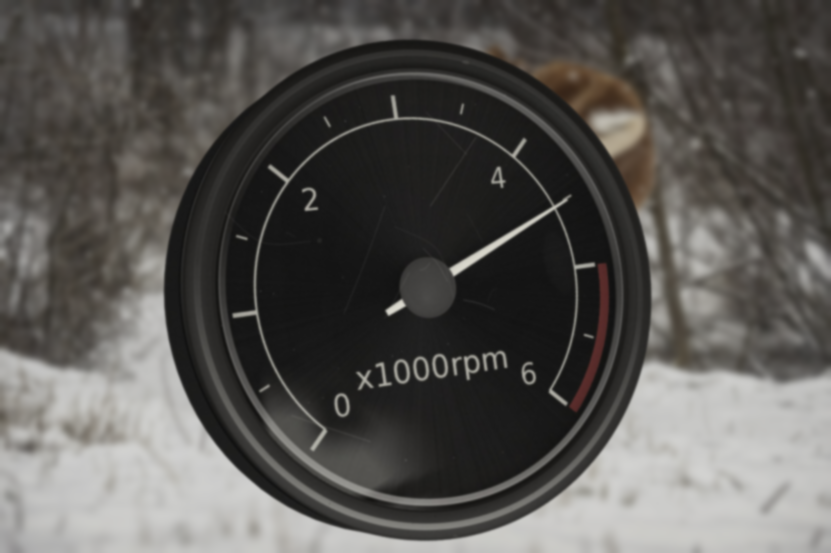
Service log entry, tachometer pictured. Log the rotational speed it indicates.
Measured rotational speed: 4500 rpm
